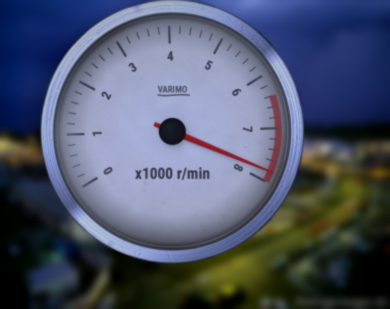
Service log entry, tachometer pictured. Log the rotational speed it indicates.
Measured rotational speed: 7800 rpm
